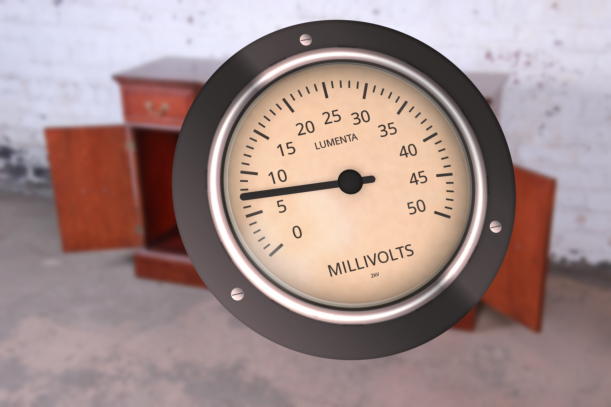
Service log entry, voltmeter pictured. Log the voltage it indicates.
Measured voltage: 7 mV
